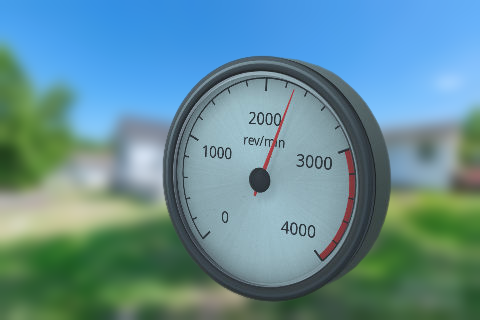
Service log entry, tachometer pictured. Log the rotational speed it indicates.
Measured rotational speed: 2300 rpm
